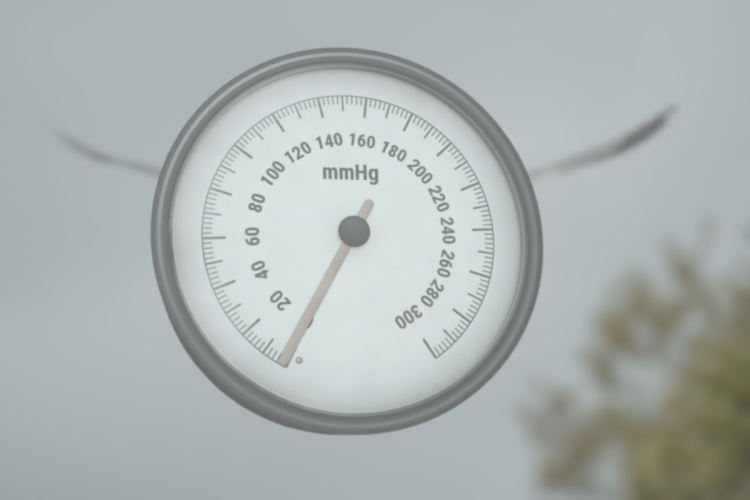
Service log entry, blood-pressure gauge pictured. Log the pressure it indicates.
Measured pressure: 2 mmHg
